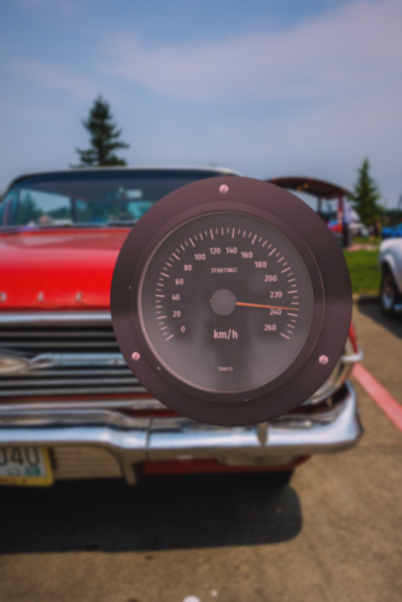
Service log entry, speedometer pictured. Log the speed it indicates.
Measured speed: 235 km/h
